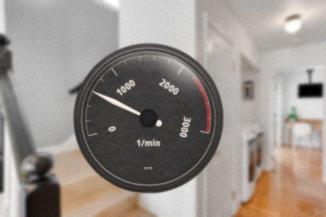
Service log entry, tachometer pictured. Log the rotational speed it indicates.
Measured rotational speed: 600 rpm
